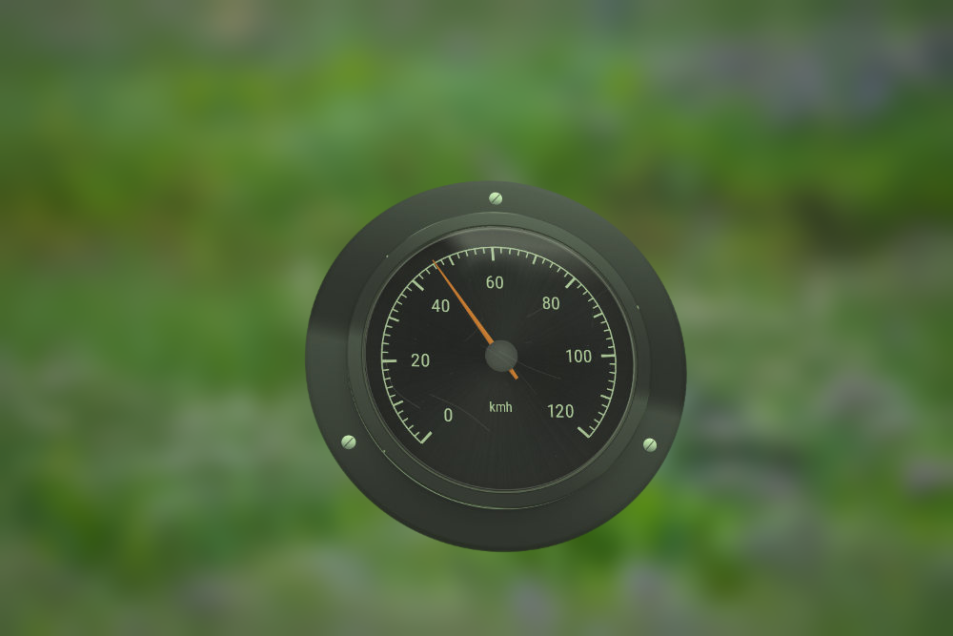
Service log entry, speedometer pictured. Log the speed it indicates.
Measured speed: 46 km/h
